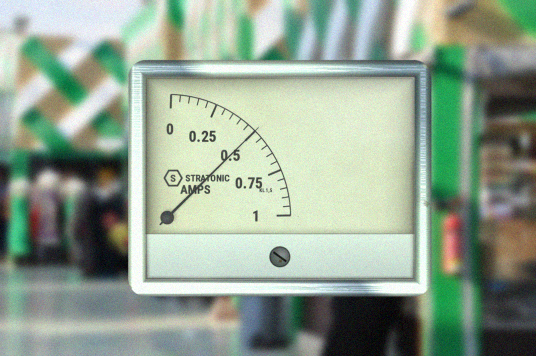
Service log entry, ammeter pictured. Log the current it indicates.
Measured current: 0.5 A
